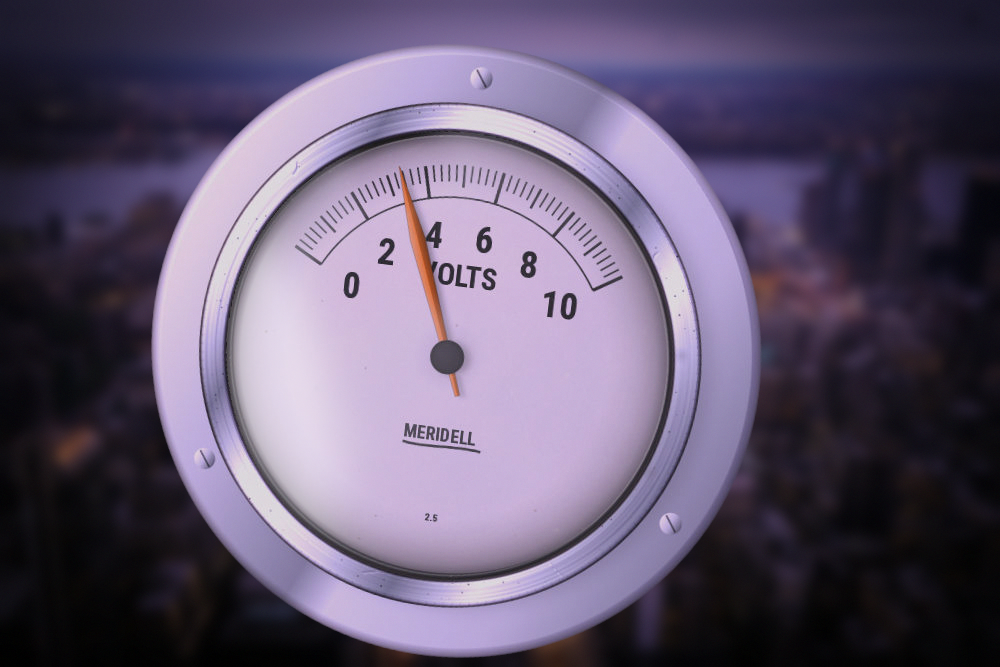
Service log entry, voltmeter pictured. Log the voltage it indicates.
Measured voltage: 3.4 V
